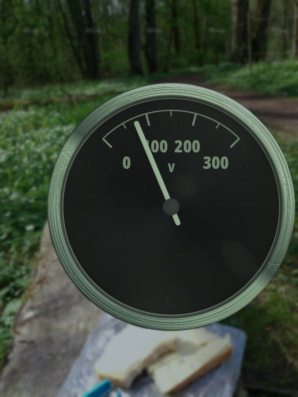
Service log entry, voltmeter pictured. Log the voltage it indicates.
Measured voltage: 75 V
